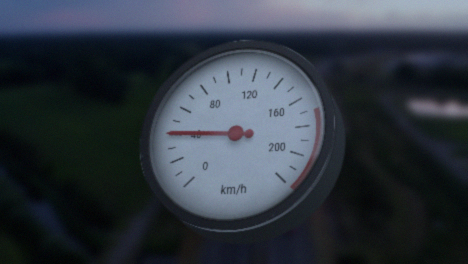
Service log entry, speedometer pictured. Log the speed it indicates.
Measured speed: 40 km/h
